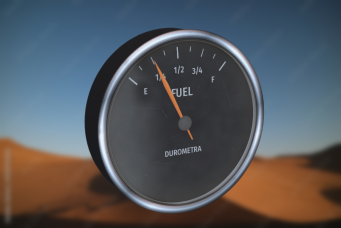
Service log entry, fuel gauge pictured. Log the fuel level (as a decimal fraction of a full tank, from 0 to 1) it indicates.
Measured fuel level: 0.25
